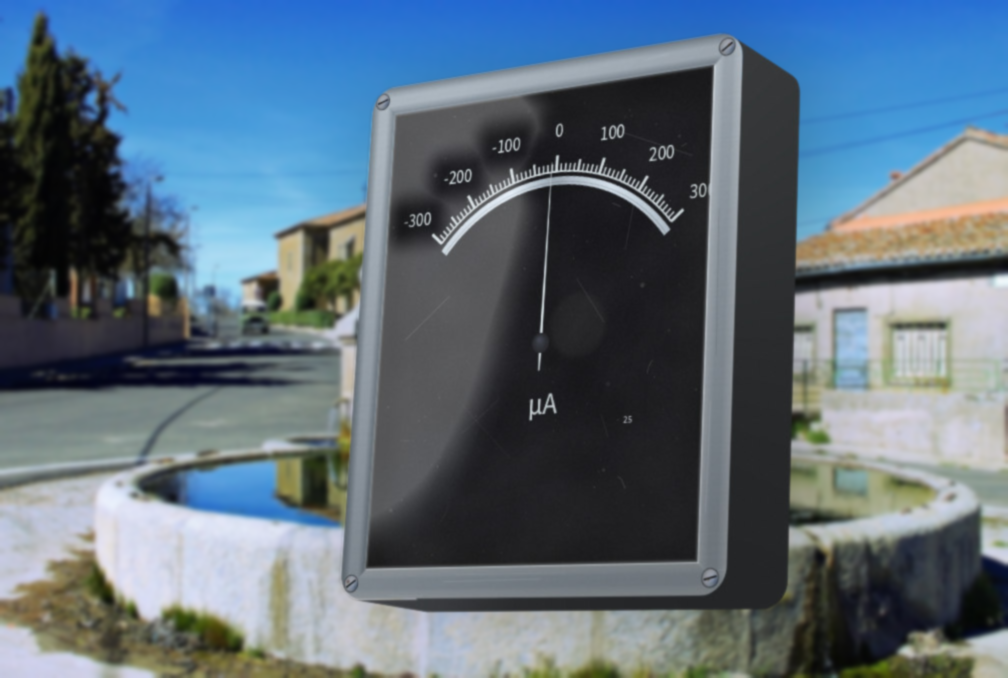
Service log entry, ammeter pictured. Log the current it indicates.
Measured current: 0 µA
